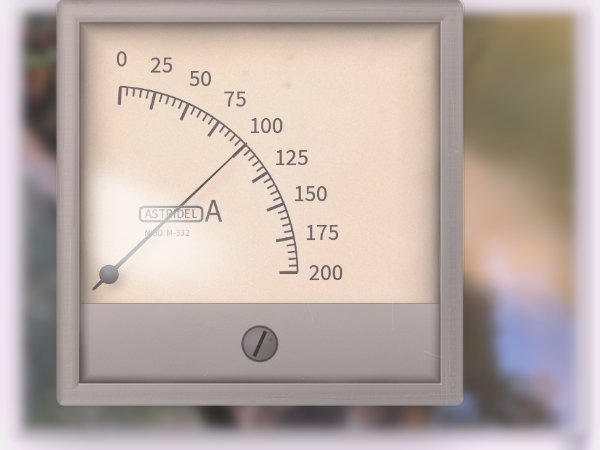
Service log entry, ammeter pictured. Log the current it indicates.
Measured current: 100 A
